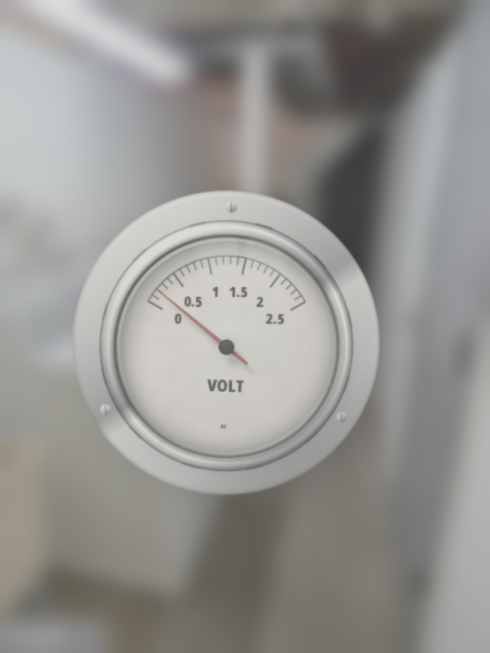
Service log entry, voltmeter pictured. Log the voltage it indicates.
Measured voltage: 0.2 V
